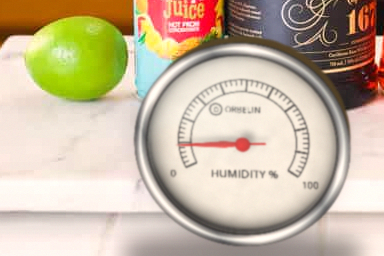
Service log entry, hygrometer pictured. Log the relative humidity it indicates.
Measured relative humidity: 10 %
